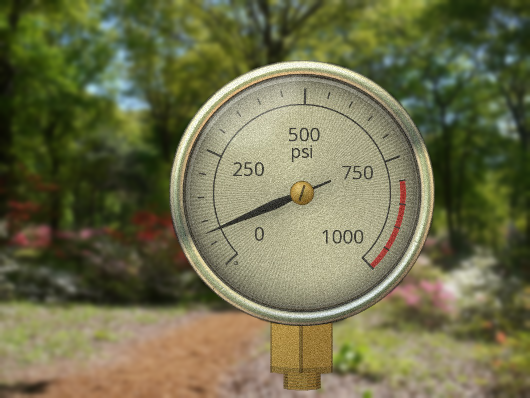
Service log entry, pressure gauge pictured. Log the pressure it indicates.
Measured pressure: 75 psi
